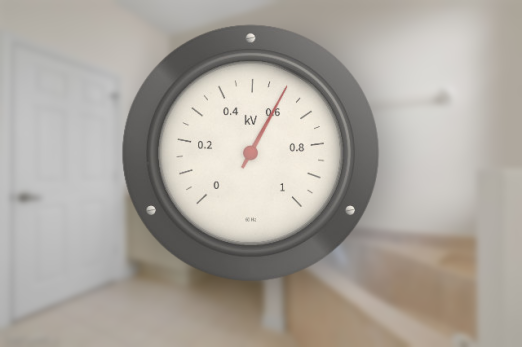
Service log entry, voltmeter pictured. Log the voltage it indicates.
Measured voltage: 0.6 kV
